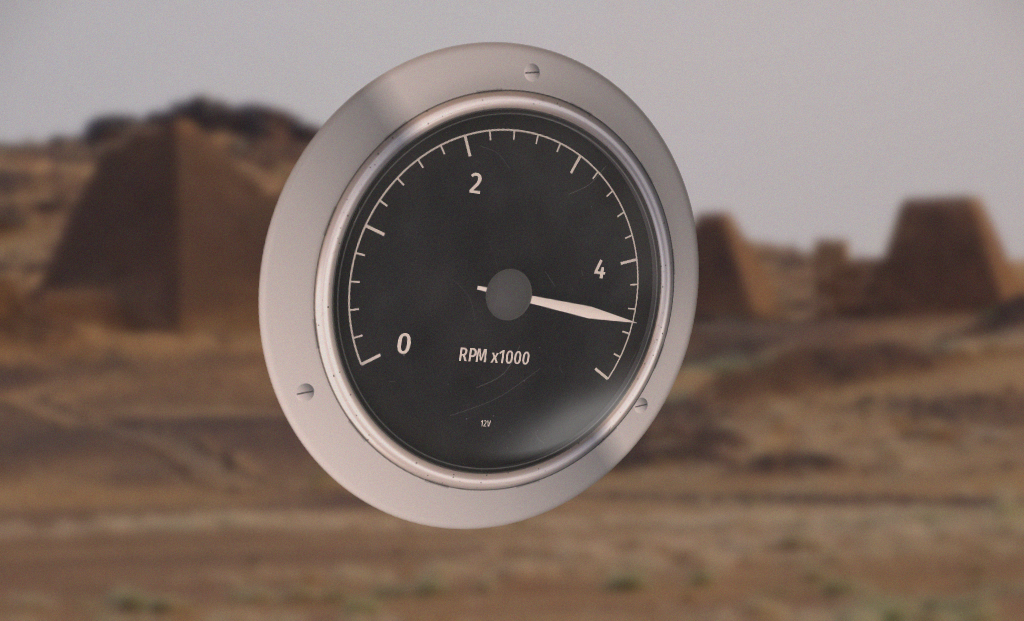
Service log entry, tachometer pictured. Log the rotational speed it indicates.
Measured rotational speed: 4500 rpm
